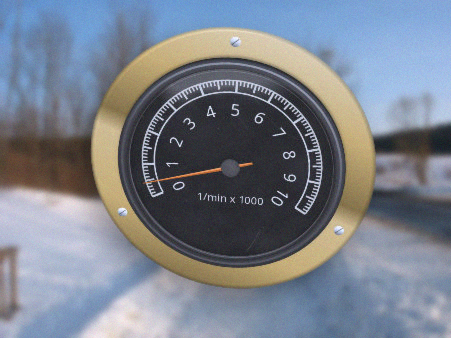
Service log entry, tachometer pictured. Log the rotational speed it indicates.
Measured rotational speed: 500 rpm
